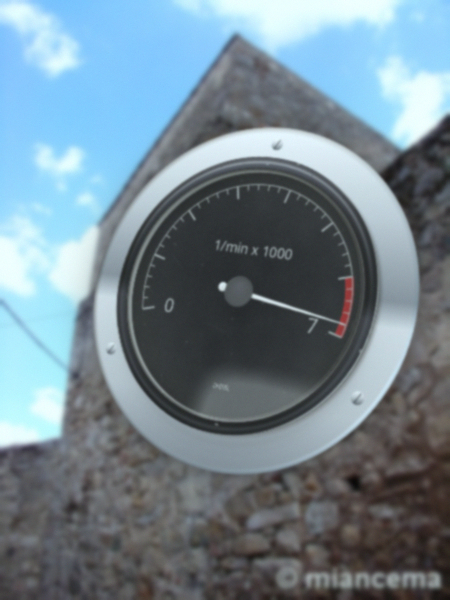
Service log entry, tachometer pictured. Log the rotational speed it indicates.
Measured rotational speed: 6800 rpm
